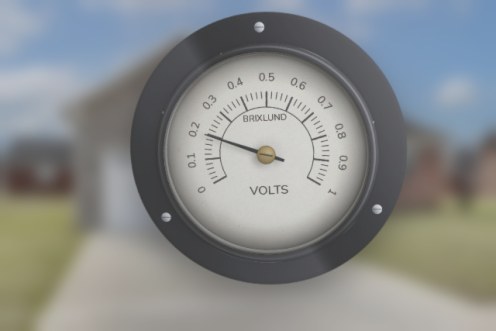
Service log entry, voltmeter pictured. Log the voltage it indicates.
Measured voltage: 0.2 V
